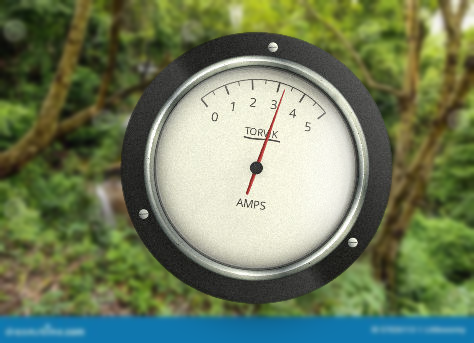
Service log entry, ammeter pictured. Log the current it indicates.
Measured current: 3.25 A
